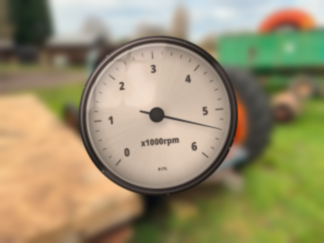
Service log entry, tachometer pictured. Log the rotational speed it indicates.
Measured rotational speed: 5400 rpm
